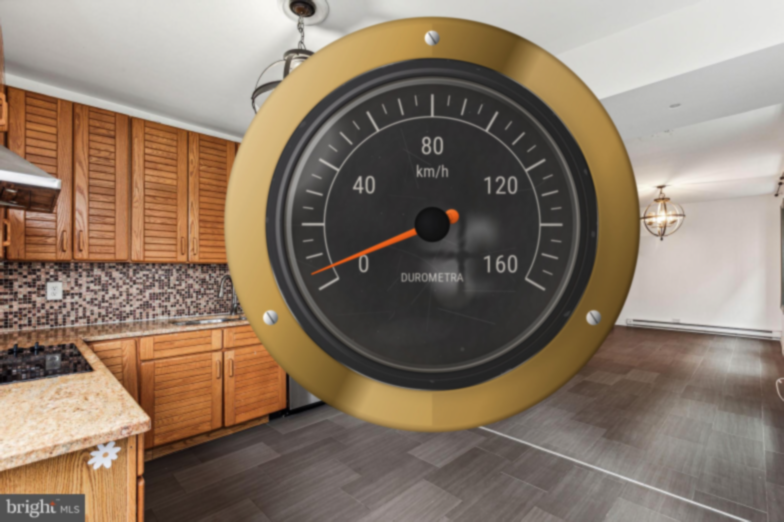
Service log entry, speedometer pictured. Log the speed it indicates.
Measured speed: 5 km/h
